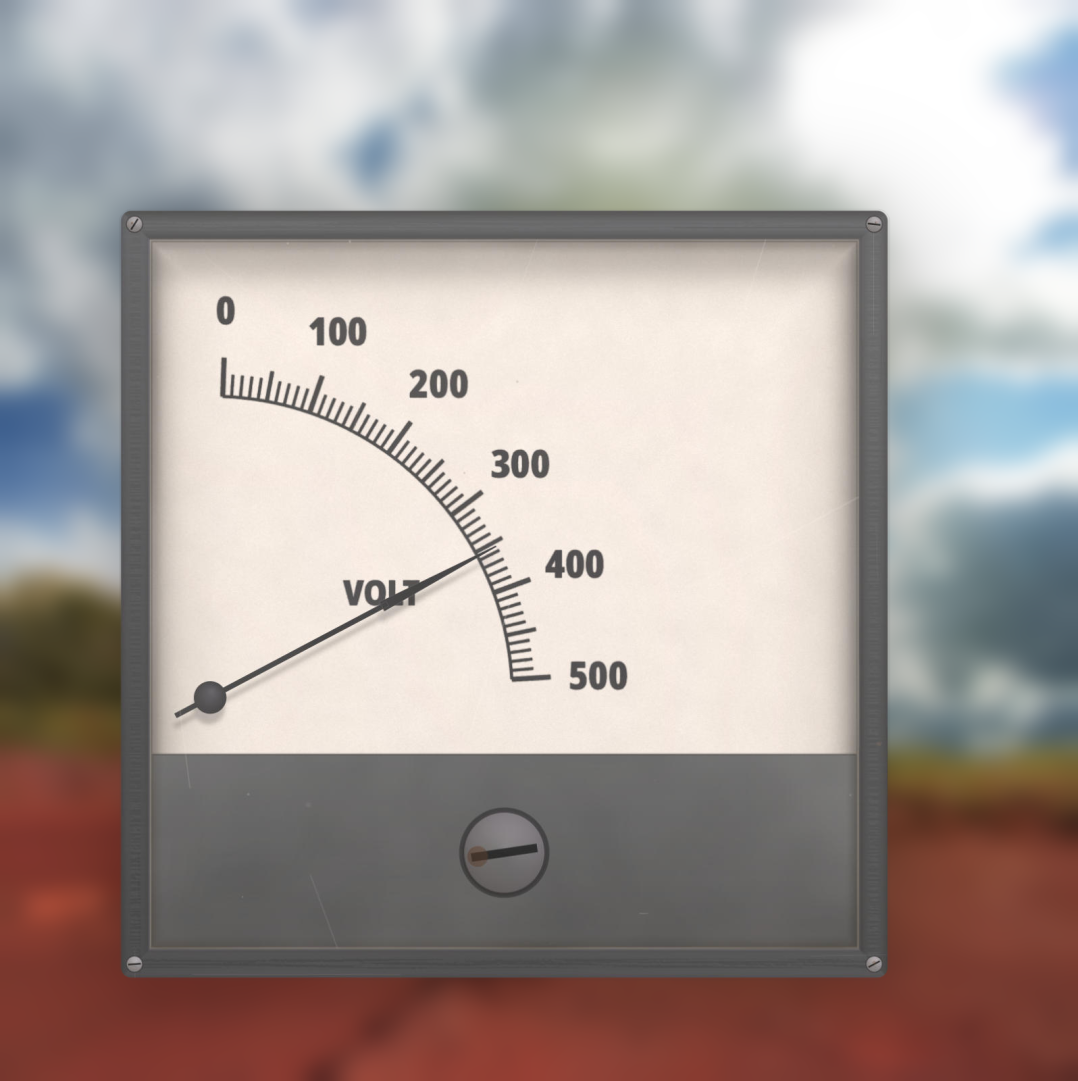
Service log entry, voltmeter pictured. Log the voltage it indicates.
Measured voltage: 355 V
